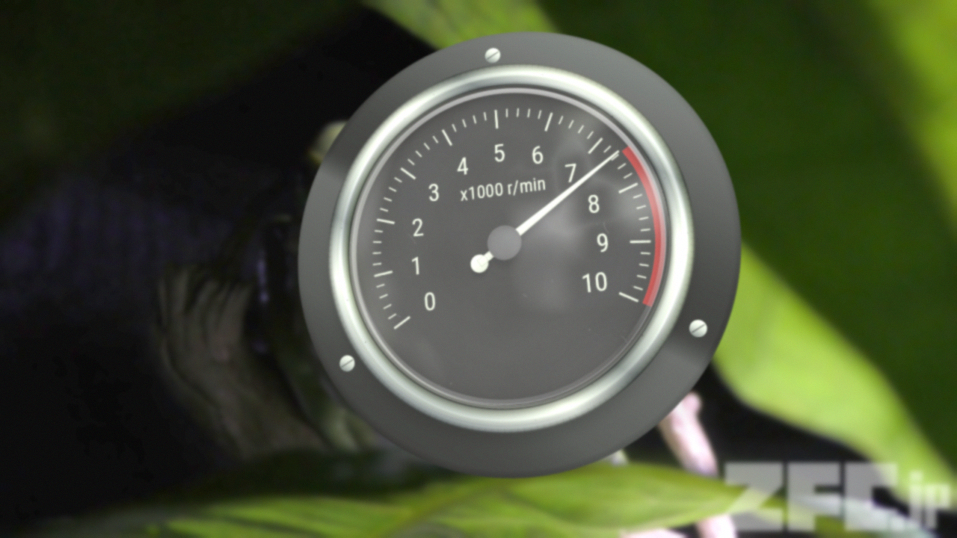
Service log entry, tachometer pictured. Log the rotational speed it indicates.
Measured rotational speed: 7400 rpm
